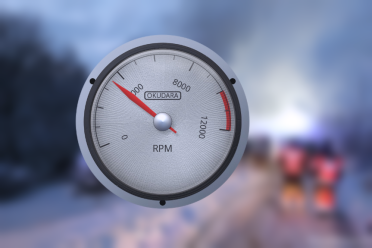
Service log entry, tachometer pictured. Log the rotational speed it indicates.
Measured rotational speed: 3500 rpm
